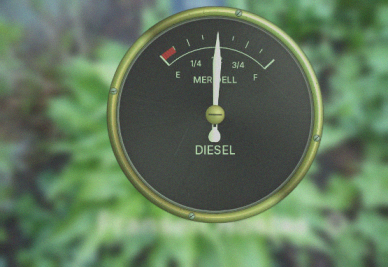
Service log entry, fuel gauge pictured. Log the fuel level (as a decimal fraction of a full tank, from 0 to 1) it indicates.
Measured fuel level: 0.5
